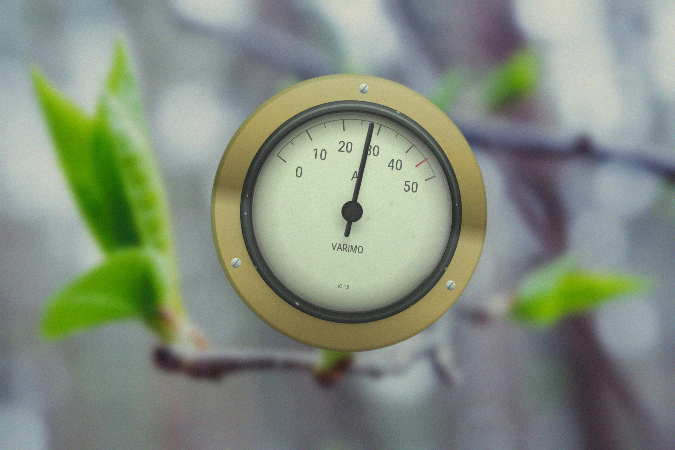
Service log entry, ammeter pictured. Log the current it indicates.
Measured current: 27.5 A
